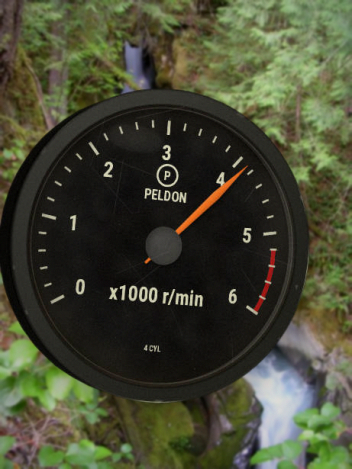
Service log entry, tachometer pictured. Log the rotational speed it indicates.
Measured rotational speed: 4100 rpm
